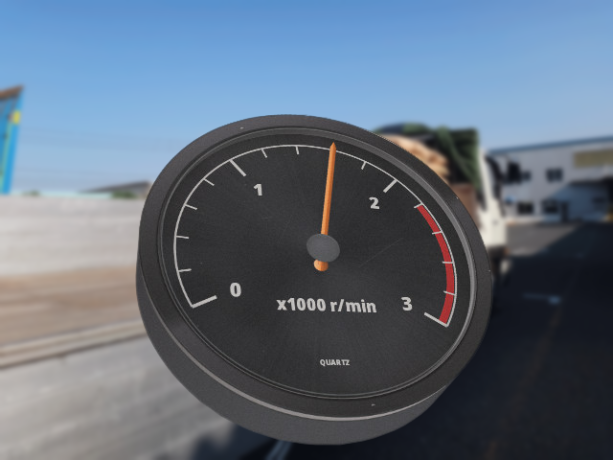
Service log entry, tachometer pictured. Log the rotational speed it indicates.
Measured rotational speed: 1600 rpm
